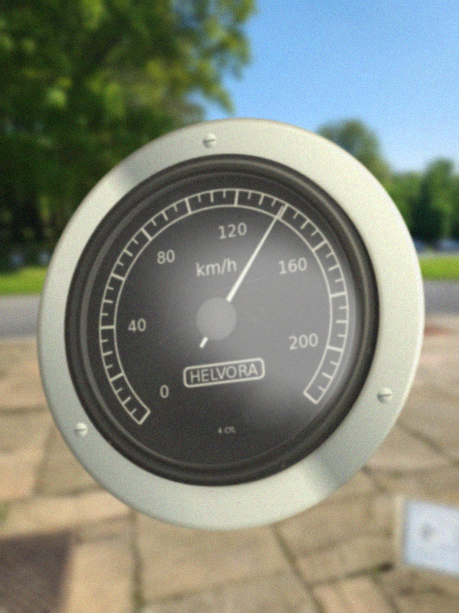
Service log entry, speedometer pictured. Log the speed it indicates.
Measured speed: 140 km/h
